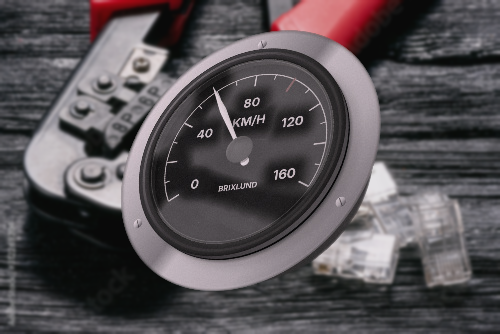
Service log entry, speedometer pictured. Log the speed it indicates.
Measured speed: 60 km/h
